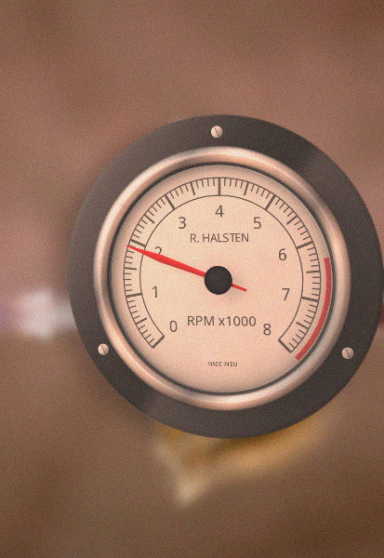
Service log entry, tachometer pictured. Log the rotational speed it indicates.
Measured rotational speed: 1900 rpm
